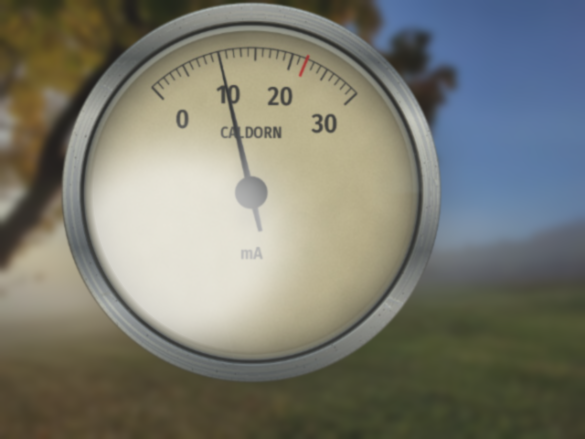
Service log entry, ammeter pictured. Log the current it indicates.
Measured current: 10 mA
